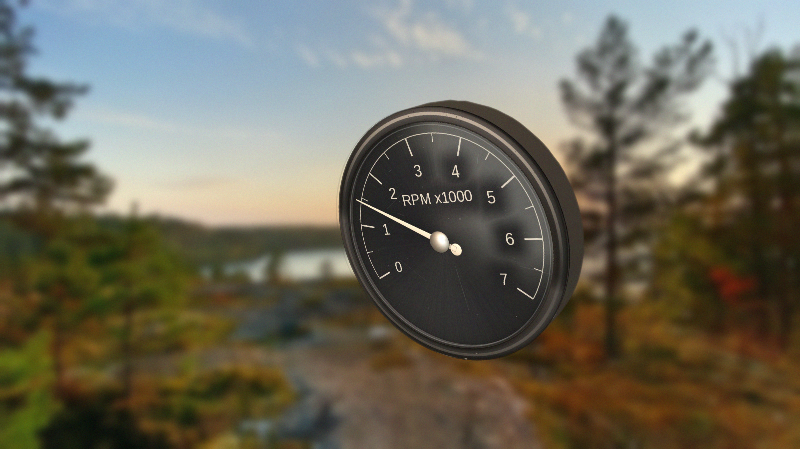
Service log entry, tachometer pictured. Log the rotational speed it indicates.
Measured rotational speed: 1500 rpm
